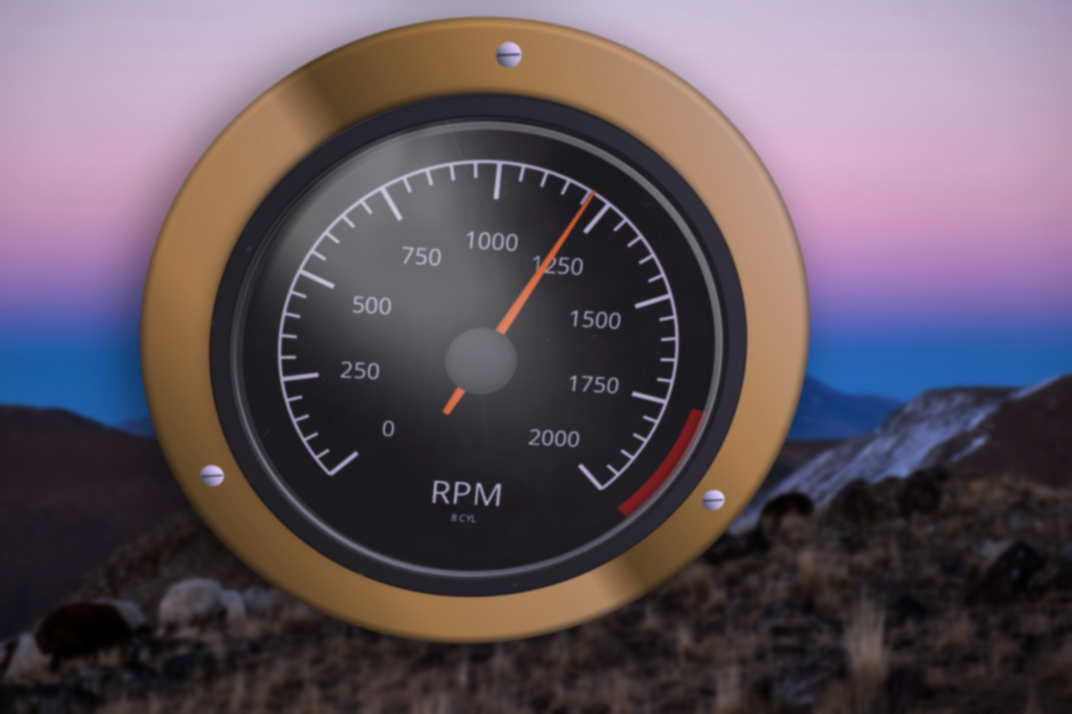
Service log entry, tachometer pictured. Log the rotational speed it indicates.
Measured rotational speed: 1200 rpm
